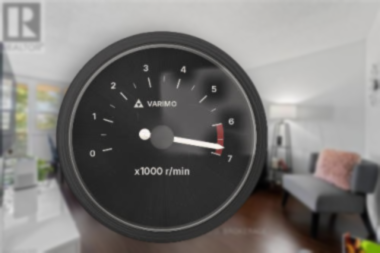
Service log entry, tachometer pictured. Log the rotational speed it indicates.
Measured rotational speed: 6750 rpm
